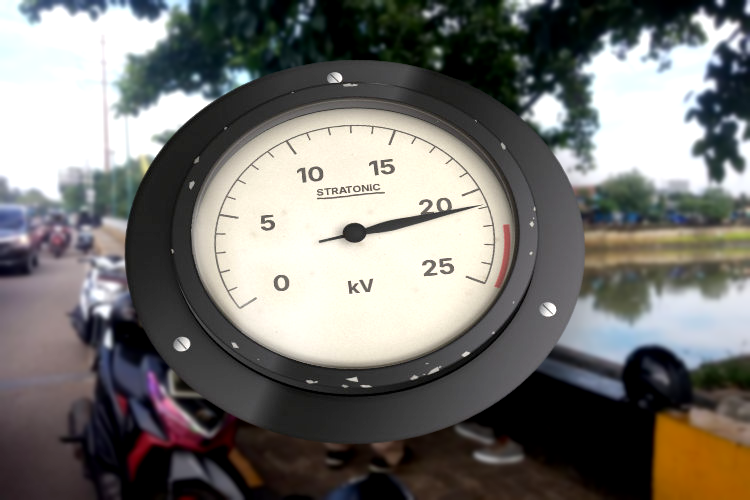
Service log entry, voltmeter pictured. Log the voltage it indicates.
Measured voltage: 21 kV
